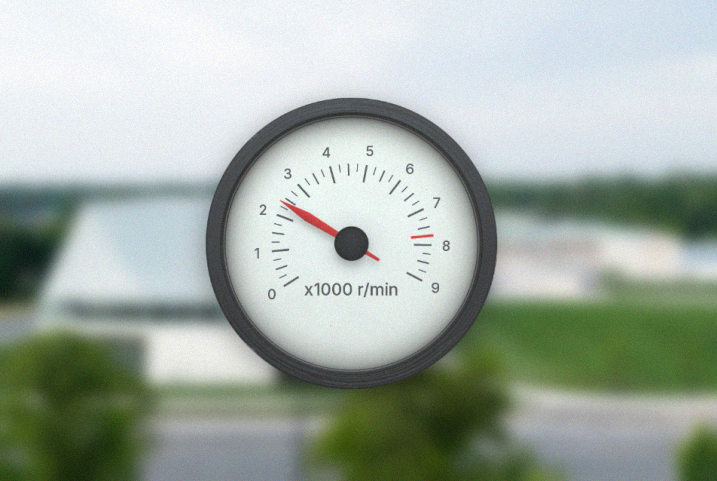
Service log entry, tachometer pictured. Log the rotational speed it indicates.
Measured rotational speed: 2375 rpm
